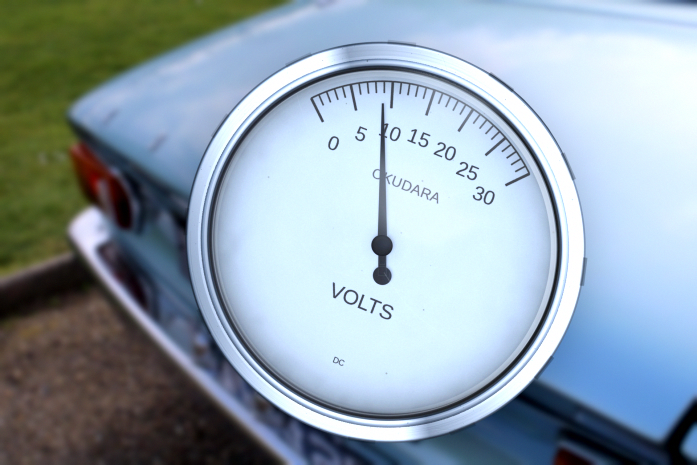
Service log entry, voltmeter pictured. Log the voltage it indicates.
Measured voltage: 9 V
